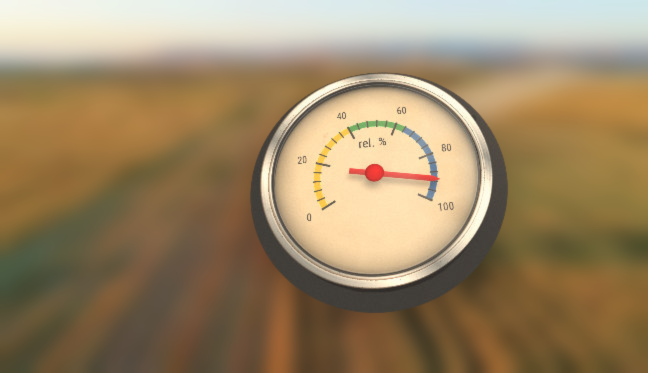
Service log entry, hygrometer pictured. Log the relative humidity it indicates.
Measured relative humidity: 92 %
